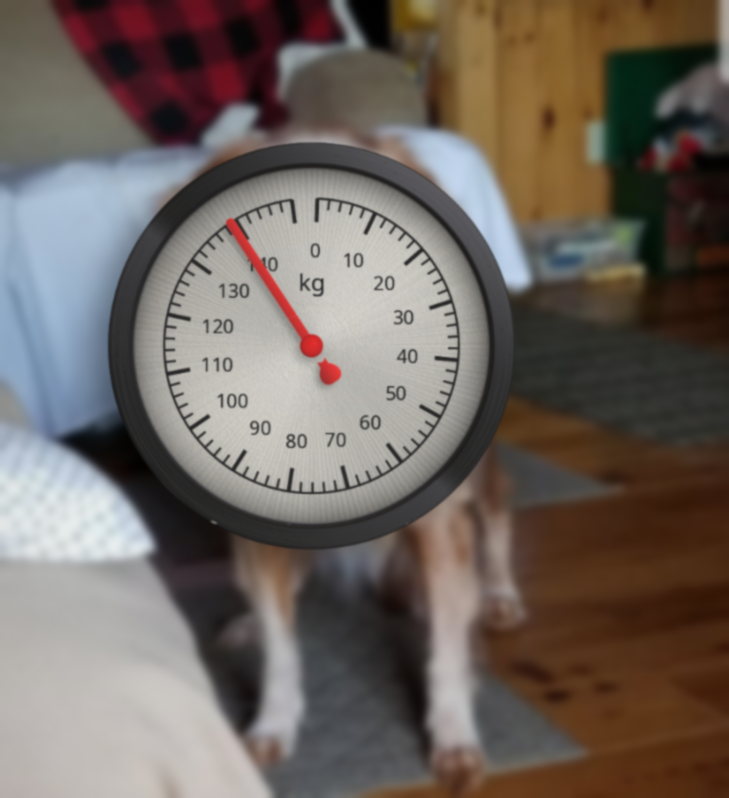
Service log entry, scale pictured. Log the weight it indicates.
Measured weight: 139 kg
